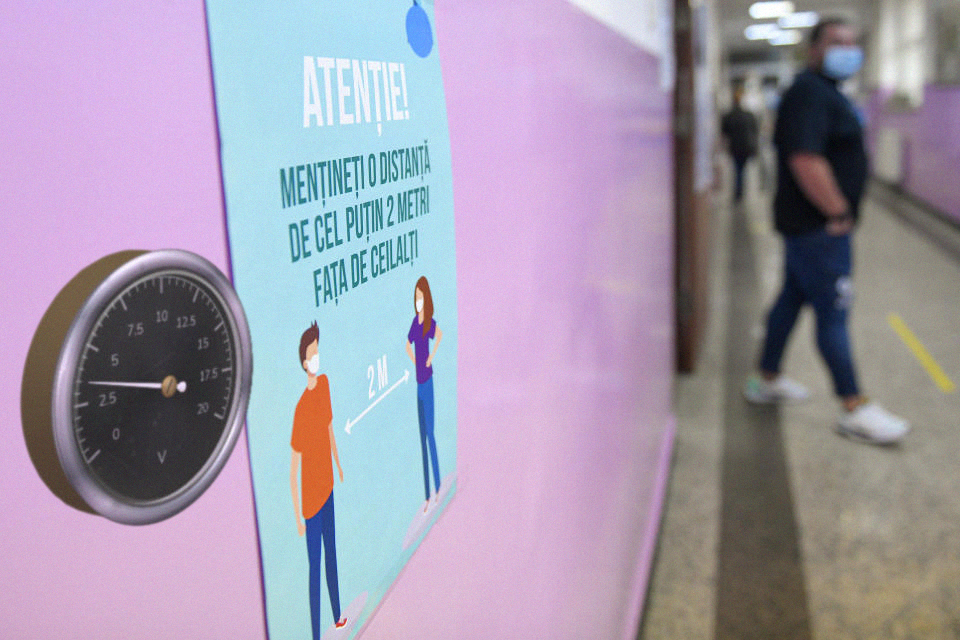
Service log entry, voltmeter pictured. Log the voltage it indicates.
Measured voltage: 3.5 V
